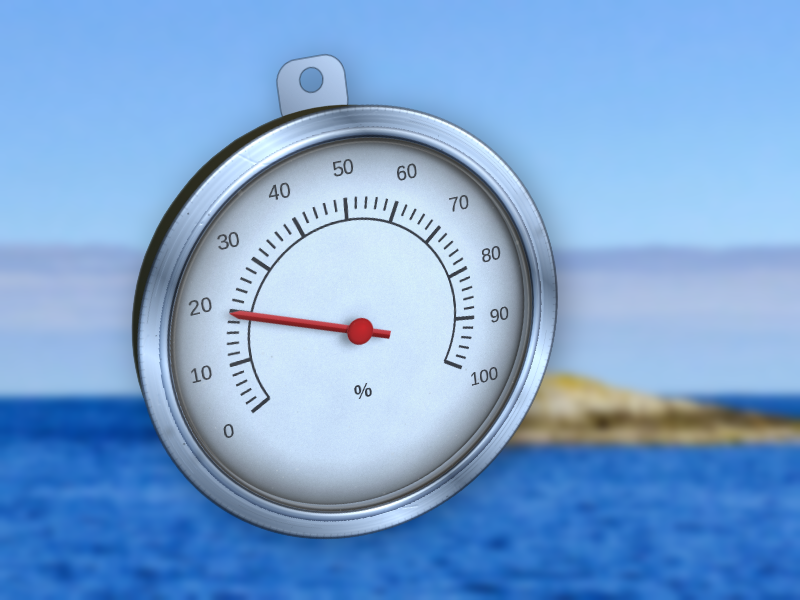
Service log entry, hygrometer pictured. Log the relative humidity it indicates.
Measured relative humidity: 20 %
